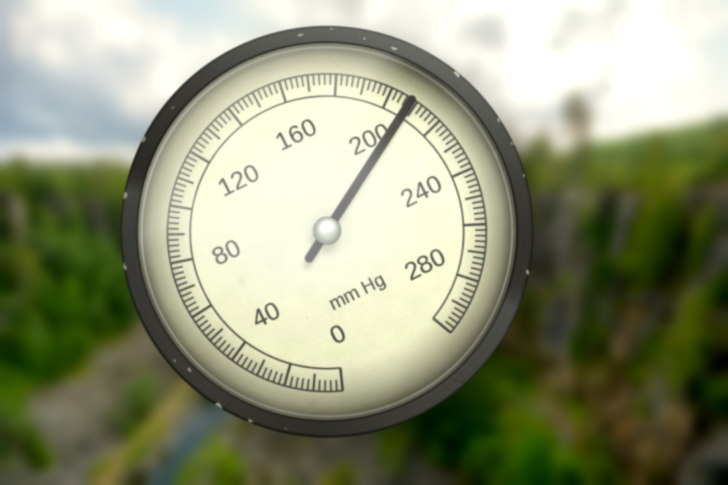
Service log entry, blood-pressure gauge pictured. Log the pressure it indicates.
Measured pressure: 208 mmHg
